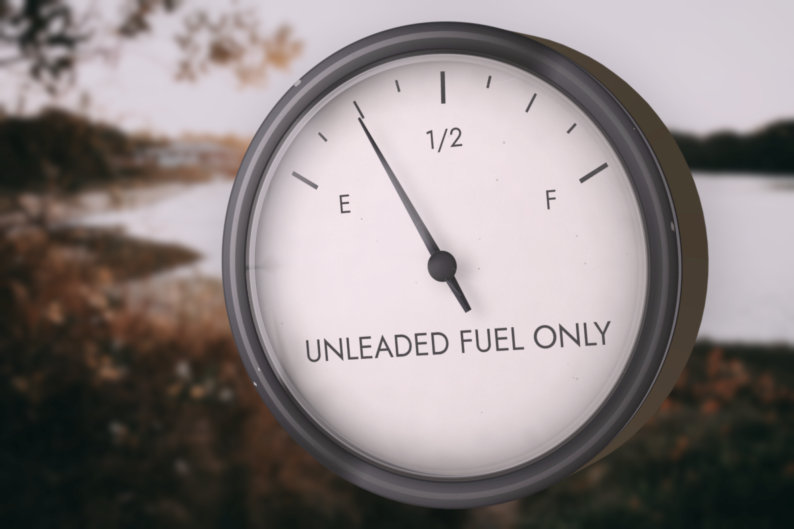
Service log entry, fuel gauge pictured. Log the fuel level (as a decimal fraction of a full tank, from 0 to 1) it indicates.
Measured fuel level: 0.25
